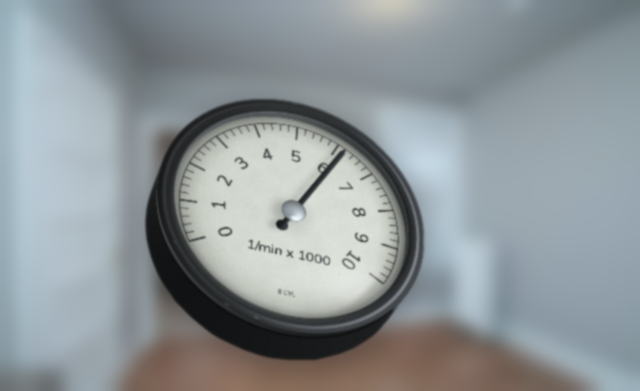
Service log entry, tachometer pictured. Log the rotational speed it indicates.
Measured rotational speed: 6200 rpm
